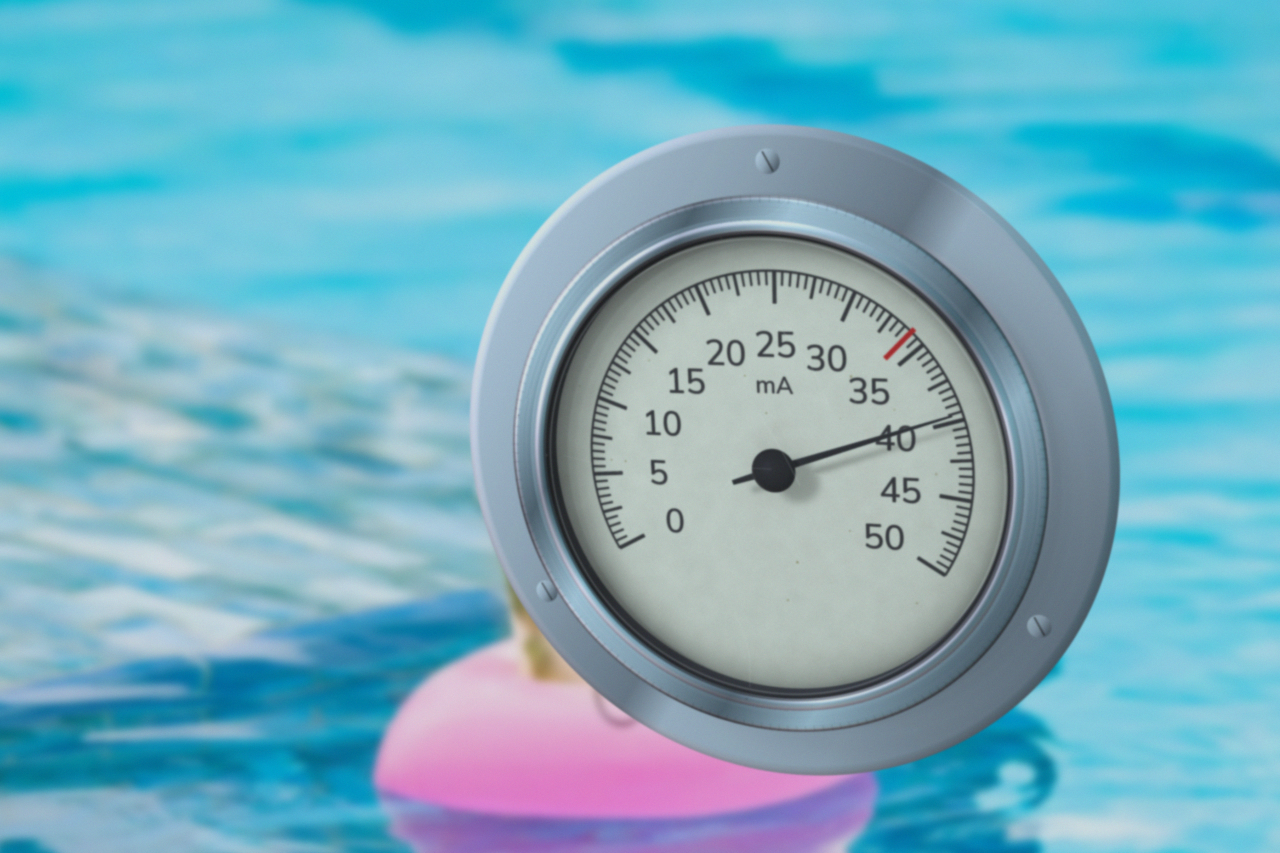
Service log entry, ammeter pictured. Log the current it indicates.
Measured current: 39.5 mA
